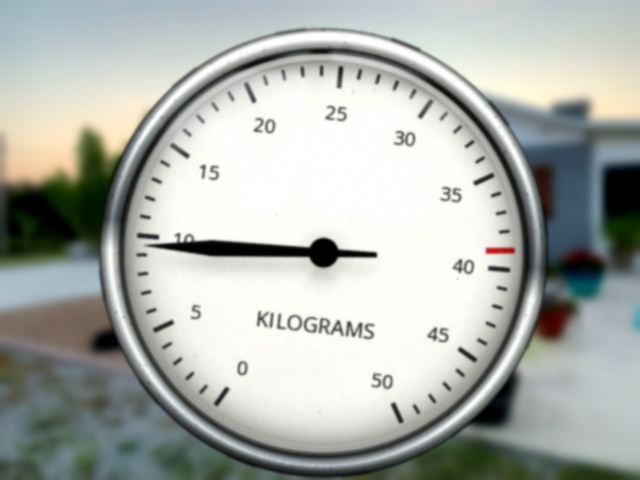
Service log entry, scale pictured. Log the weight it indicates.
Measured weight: 9.5 kg
